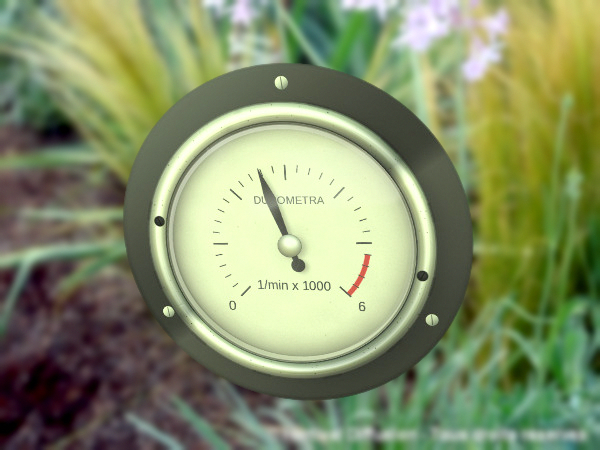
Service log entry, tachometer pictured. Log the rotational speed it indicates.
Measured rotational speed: 2600 rpm
